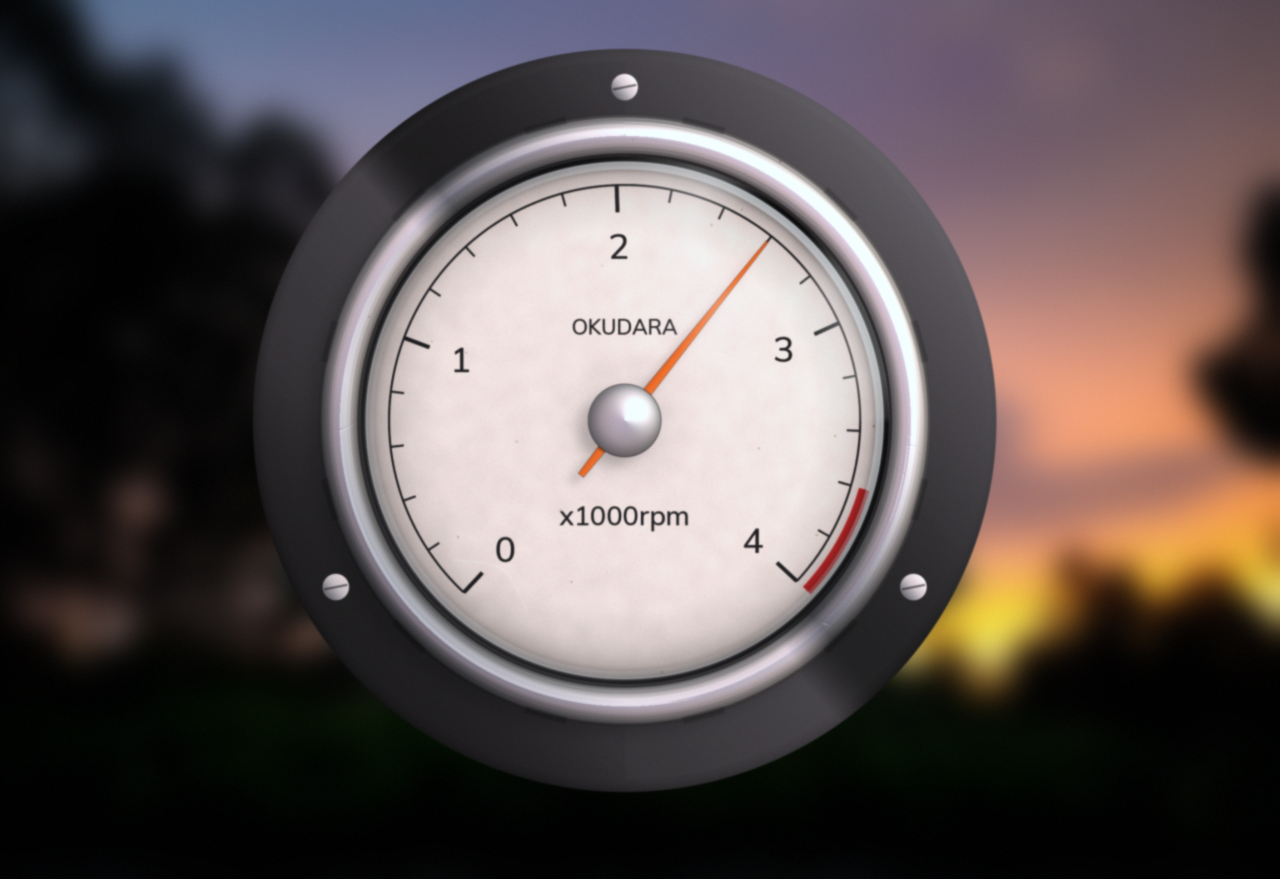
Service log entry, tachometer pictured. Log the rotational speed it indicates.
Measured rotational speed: 2600 rpm
